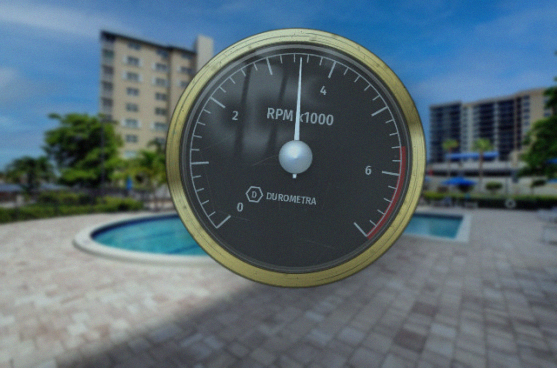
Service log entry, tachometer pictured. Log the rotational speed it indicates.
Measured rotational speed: 3500 rpm
